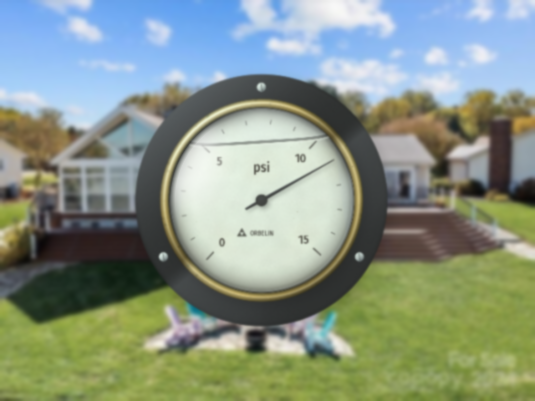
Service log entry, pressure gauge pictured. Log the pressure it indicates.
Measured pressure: 11 psi
